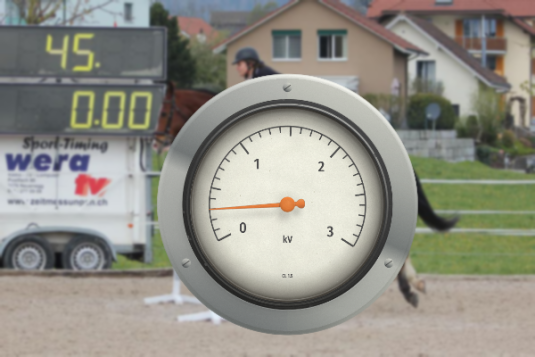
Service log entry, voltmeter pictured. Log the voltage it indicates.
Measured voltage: 0.3 kV
